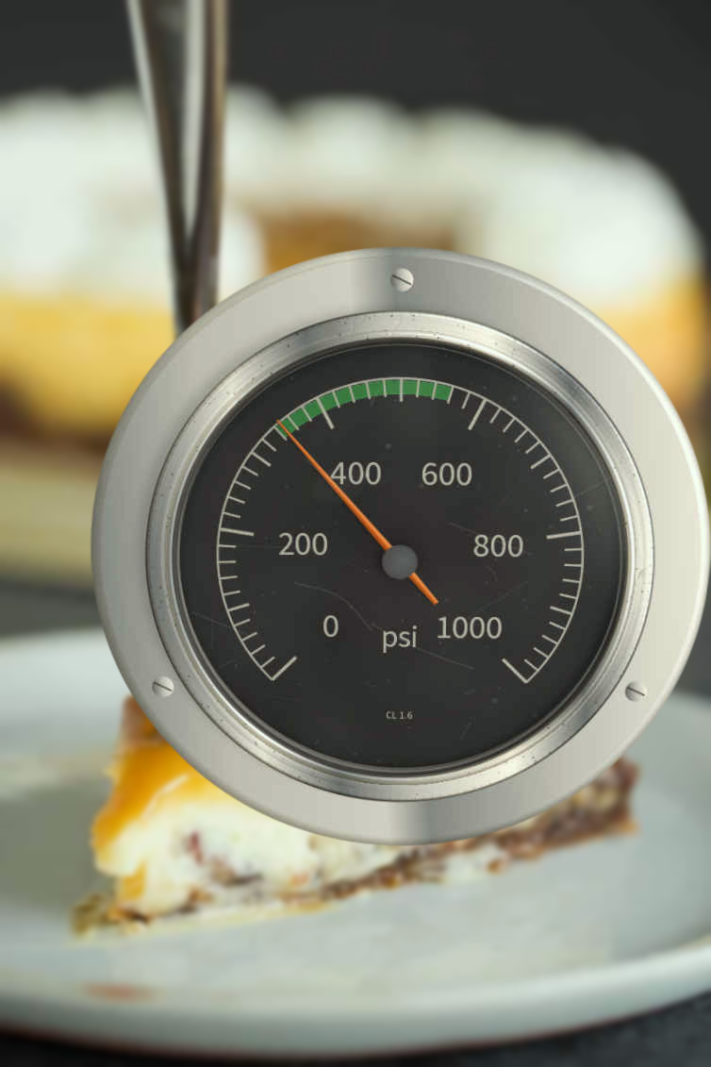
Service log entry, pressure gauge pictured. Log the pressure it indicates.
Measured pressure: 350 psi
